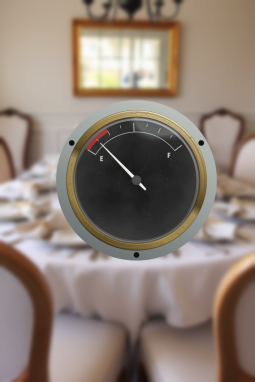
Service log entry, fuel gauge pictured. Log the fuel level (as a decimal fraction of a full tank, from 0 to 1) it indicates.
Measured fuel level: 0.125
